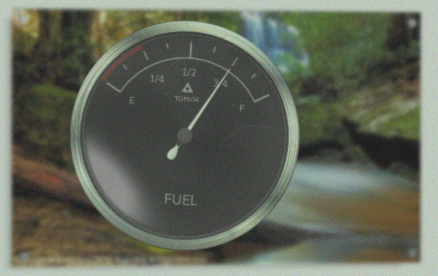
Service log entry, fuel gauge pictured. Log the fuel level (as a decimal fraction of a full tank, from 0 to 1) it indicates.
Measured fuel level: 0.75
